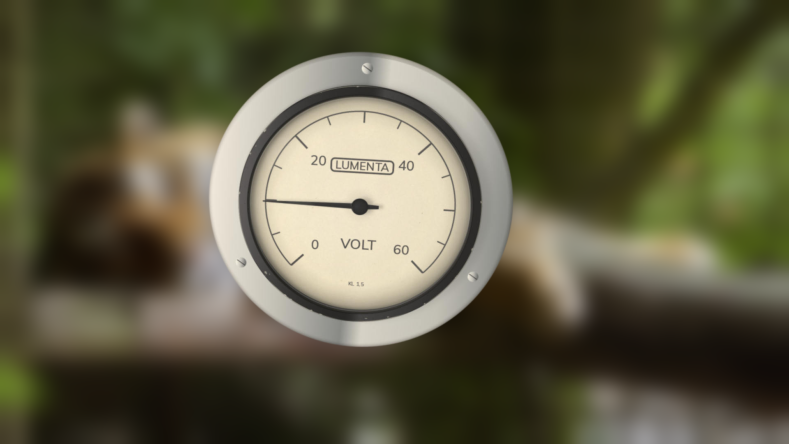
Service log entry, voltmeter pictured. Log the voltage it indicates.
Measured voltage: 10 V
